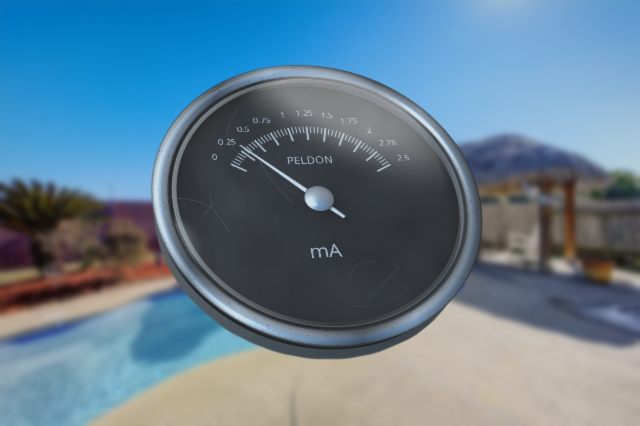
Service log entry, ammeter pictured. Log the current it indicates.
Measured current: 0.25 mA
